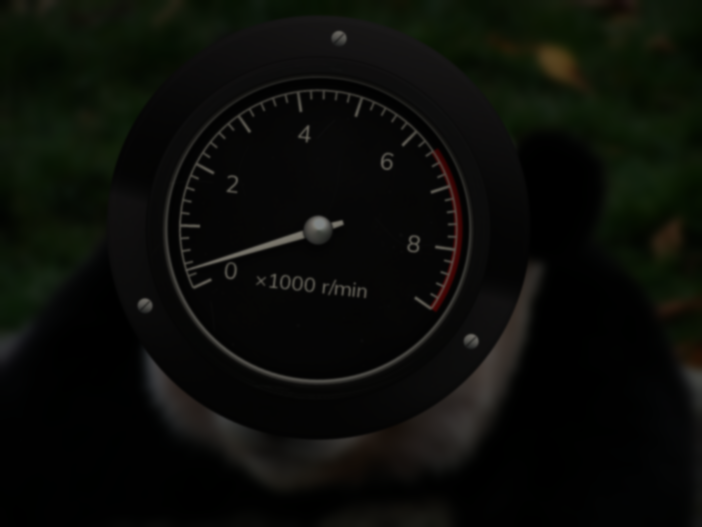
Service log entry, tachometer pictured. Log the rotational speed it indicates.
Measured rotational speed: 300 rpm
